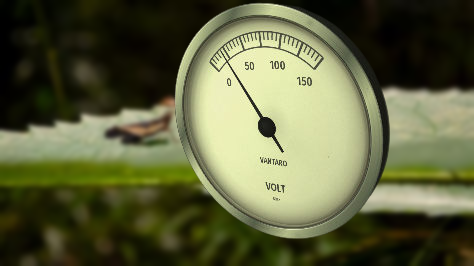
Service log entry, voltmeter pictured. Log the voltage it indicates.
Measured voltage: 25 V
